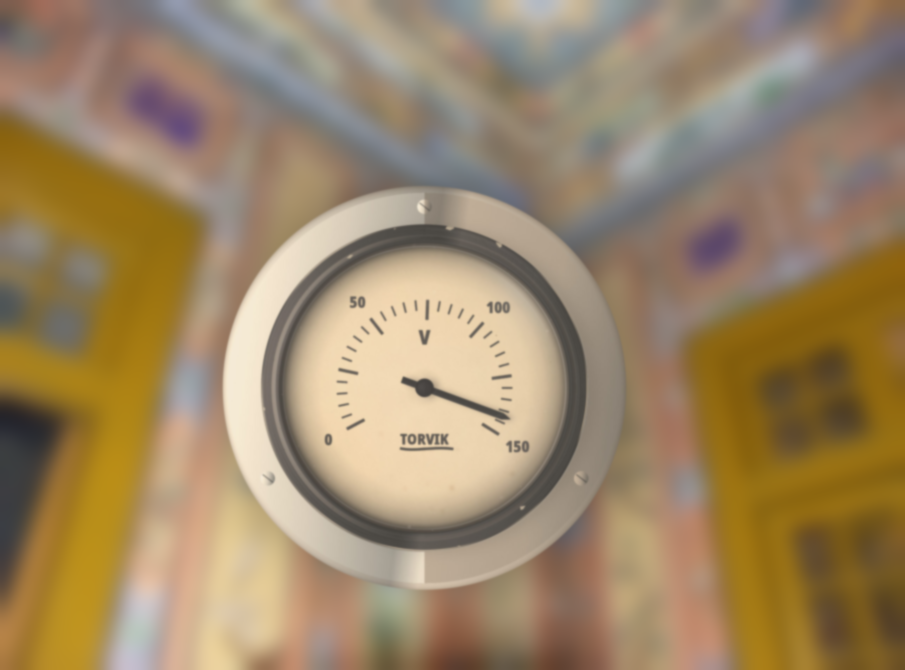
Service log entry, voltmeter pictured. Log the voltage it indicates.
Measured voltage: 142.5 V
